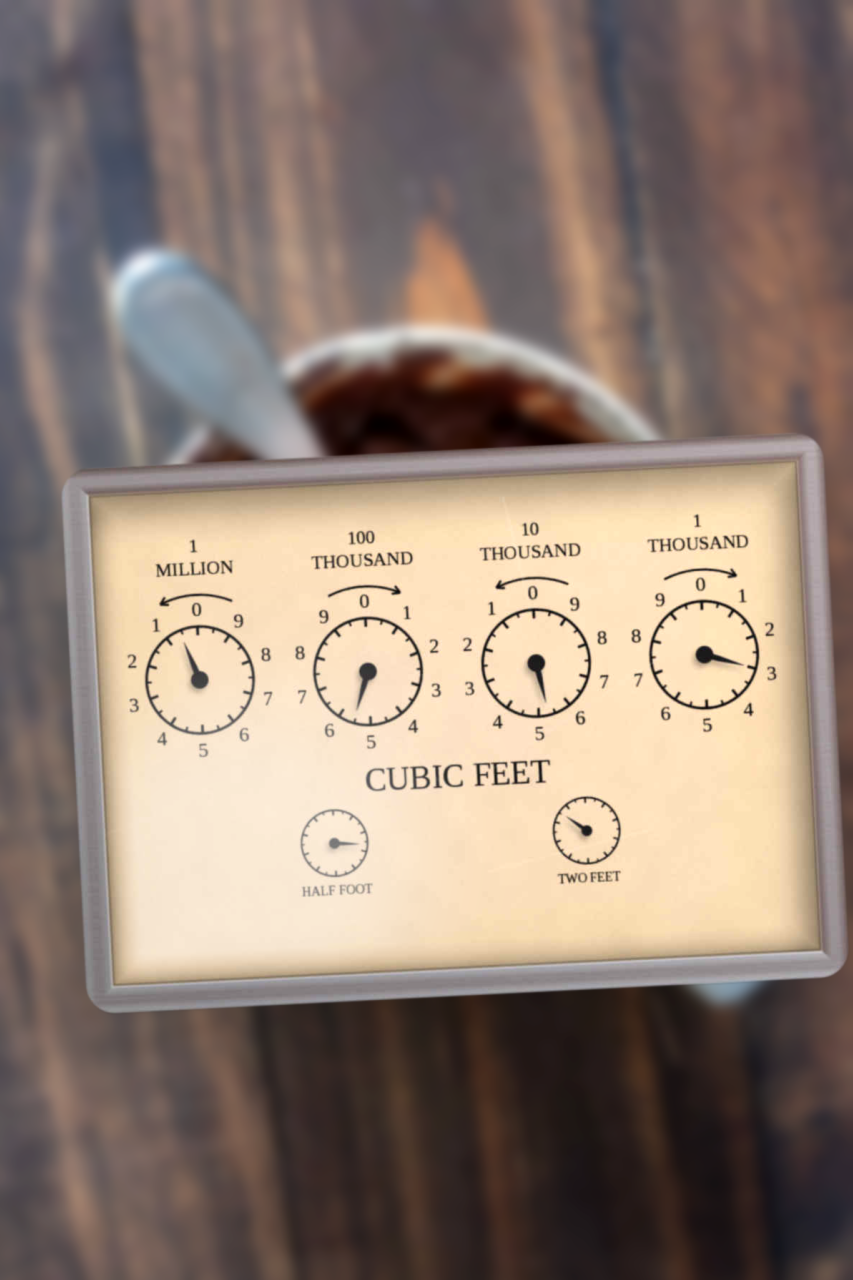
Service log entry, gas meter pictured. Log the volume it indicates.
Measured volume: 55300 ft³
